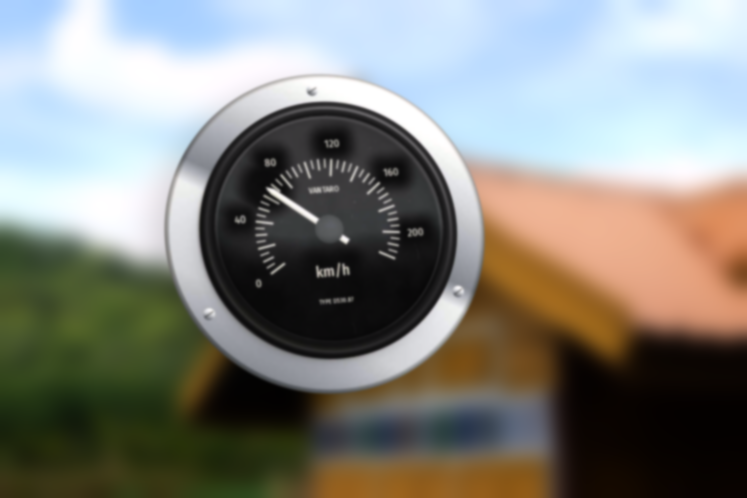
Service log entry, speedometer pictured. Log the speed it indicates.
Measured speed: 65 km/h
